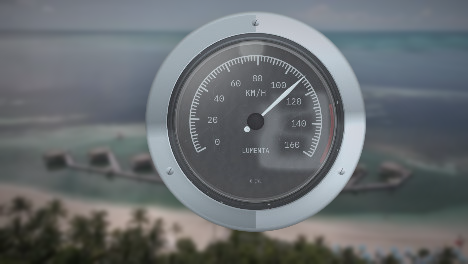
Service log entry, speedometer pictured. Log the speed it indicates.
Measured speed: 110 km/h
